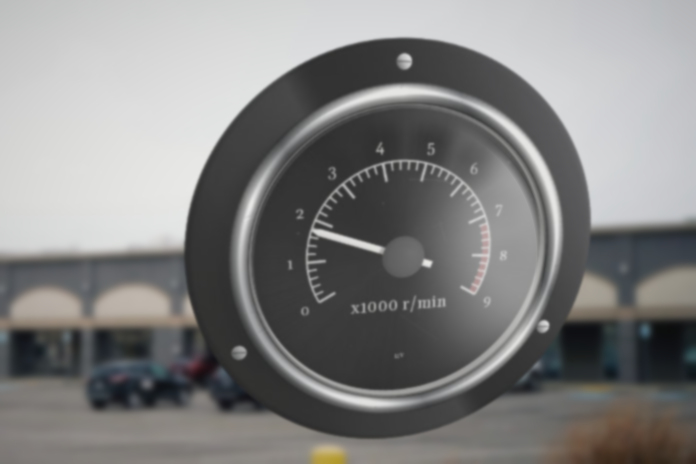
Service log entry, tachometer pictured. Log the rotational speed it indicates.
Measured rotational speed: 1800 rpm
